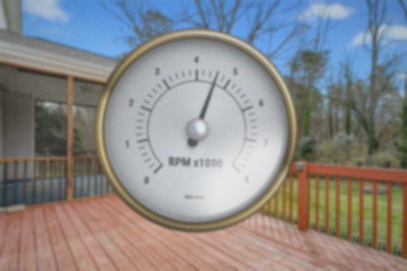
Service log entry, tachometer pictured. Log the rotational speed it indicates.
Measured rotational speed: 4600 rpm
